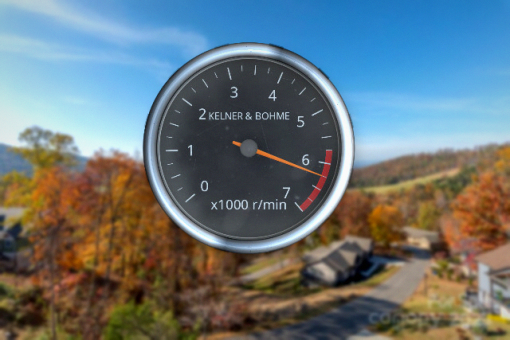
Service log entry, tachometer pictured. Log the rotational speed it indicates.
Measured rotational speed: 6250 rpm
